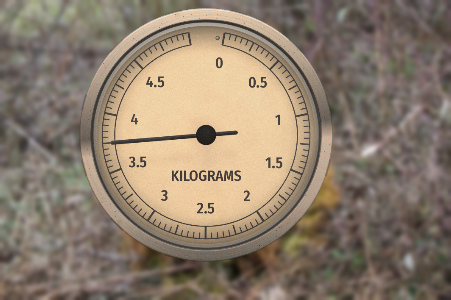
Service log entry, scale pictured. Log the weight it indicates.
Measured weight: 3.75 kg
